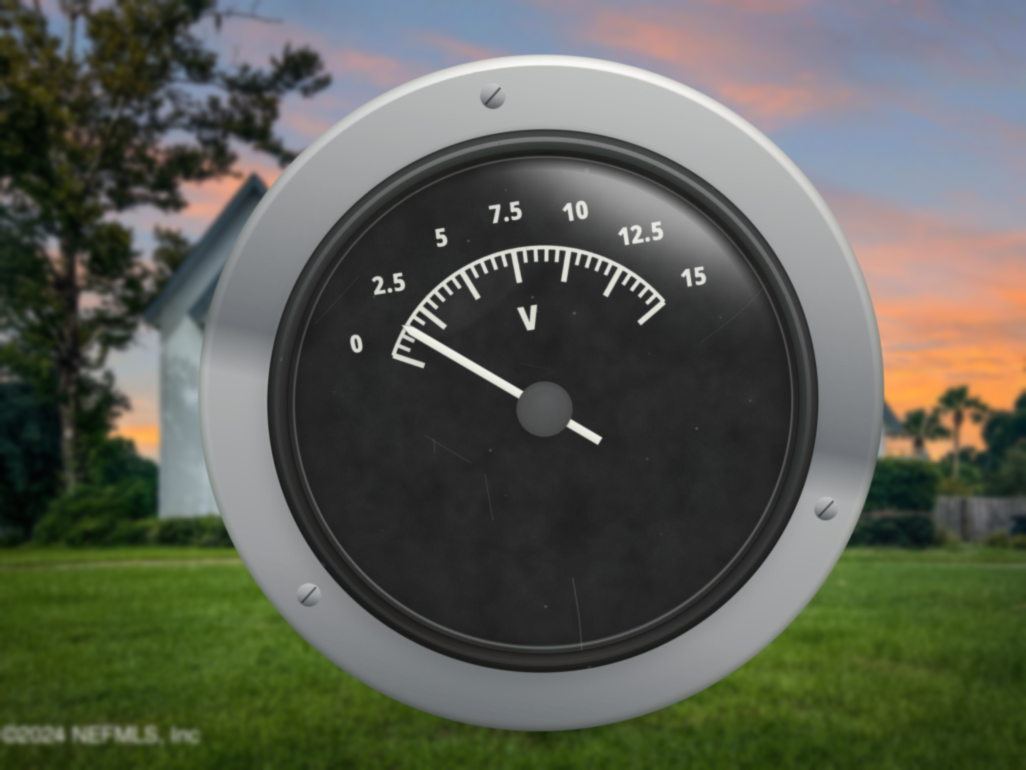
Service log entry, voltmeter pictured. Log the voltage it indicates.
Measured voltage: 1.5 V
